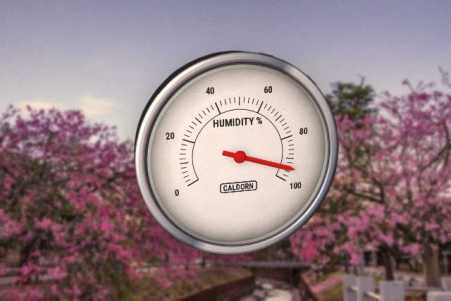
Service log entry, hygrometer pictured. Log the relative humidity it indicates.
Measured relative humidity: 94 %
